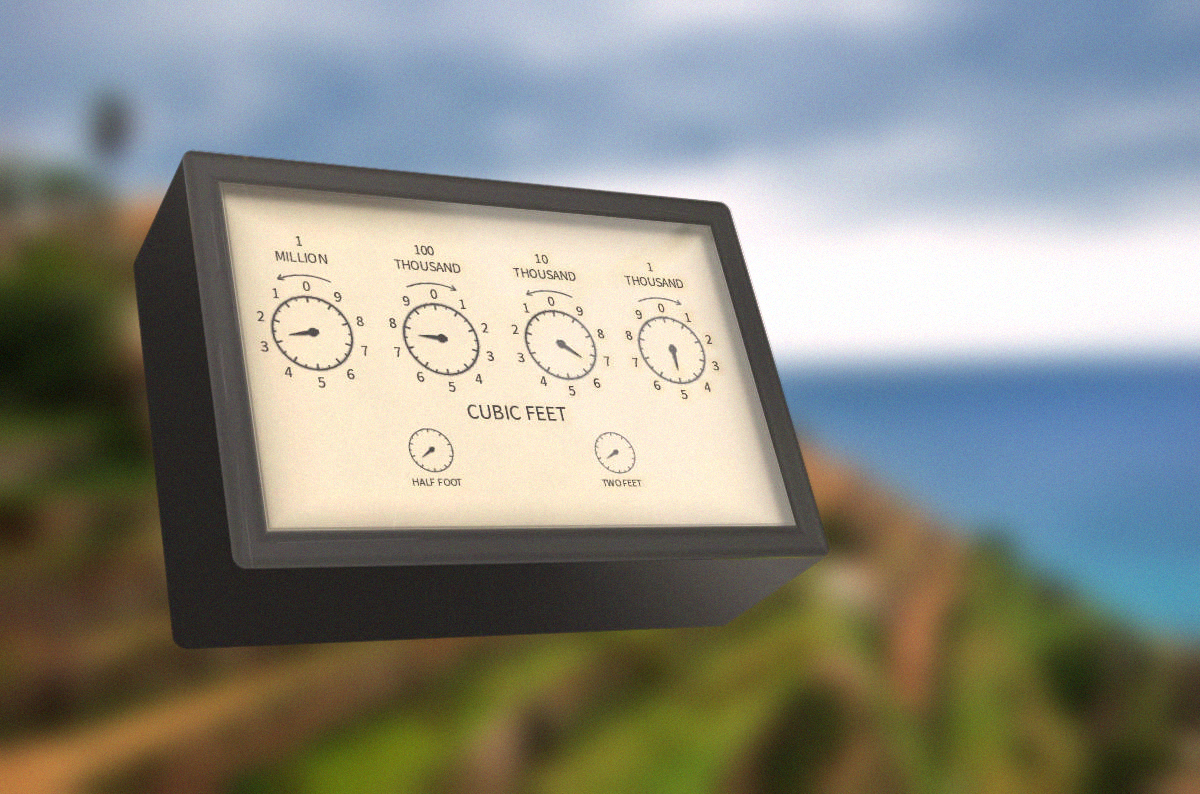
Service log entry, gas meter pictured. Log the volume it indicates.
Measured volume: 276500 ft³
